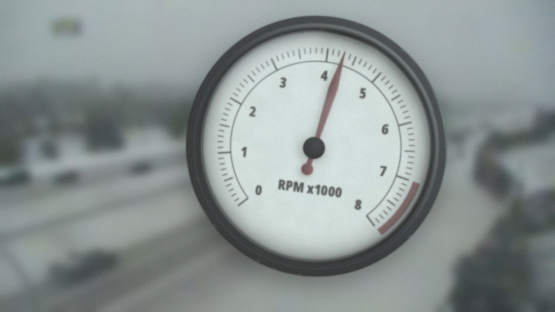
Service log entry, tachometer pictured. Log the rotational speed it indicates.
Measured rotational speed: 4300 rpm
